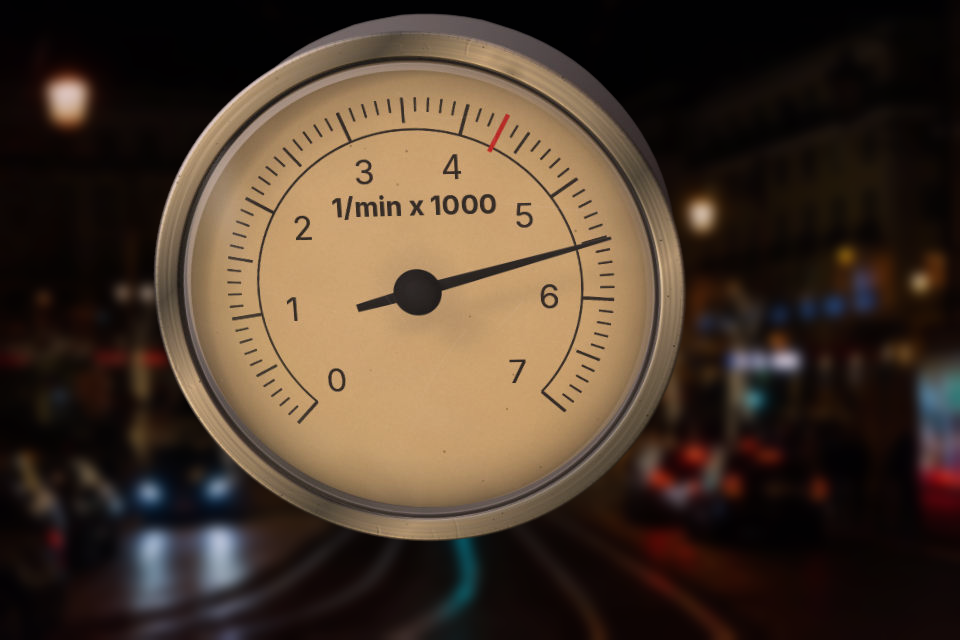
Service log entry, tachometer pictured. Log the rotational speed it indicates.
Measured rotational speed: 5500 rpm
